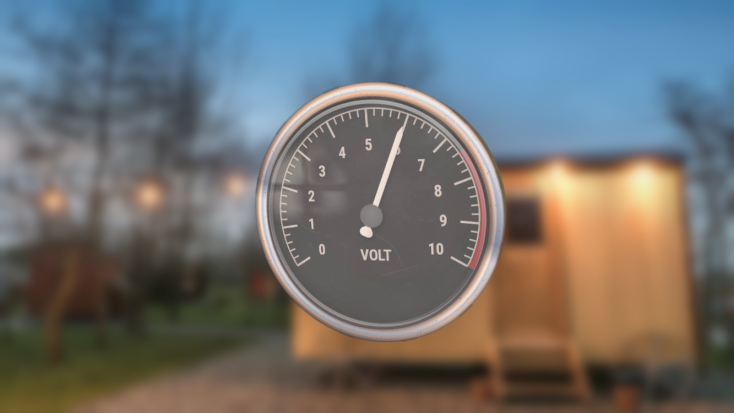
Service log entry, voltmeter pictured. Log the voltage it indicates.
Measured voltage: 6 V
